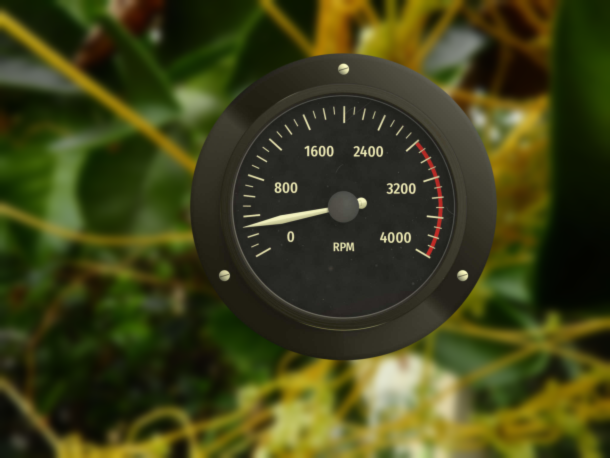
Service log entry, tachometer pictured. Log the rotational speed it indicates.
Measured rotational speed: 300 rpm
